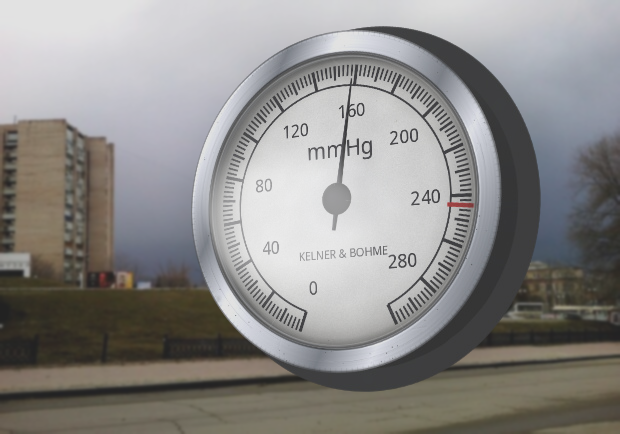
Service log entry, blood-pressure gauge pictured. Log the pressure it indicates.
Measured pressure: 160 mmHg
